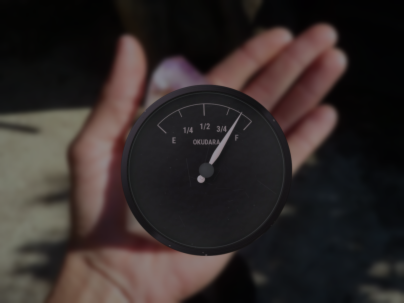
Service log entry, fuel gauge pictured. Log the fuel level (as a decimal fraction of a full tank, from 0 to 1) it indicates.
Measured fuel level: 0.875
